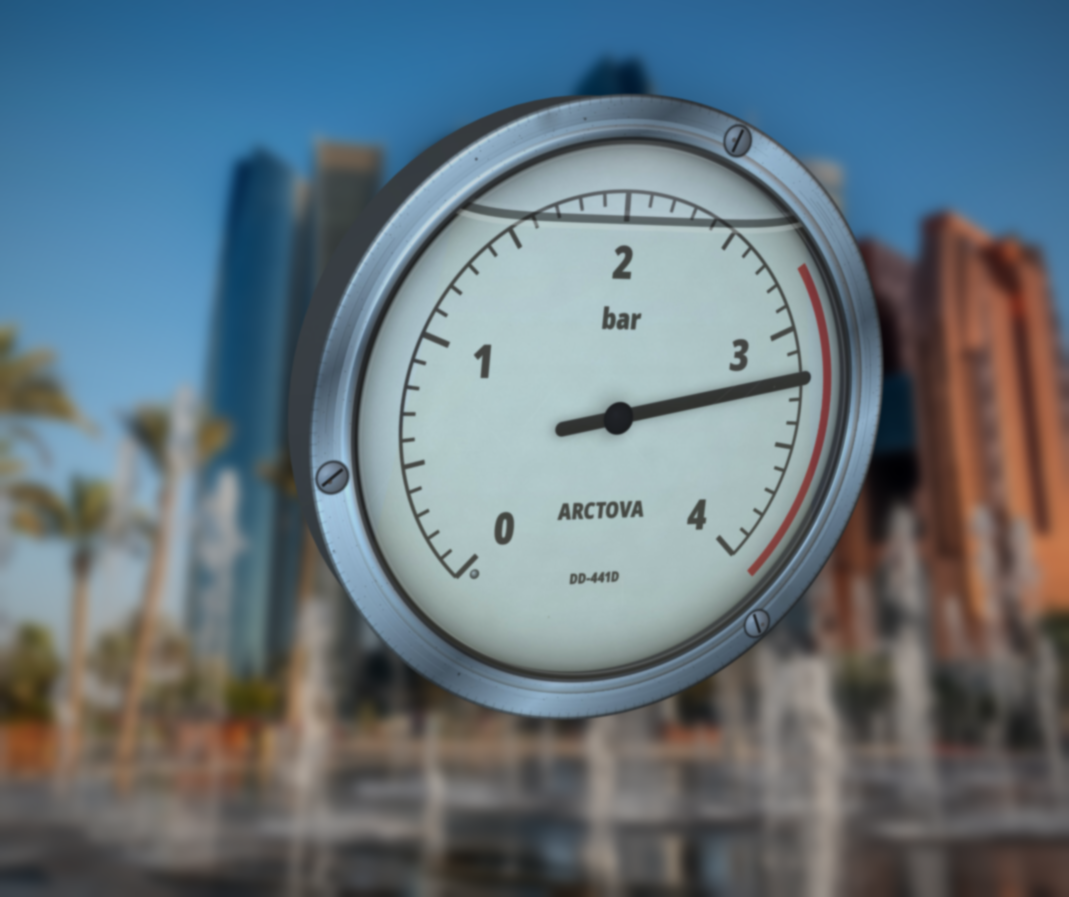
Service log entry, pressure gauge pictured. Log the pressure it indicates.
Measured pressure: 3.2 bar
